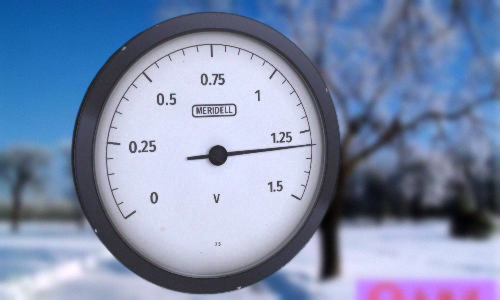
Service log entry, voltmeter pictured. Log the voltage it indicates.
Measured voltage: 1.3 V
